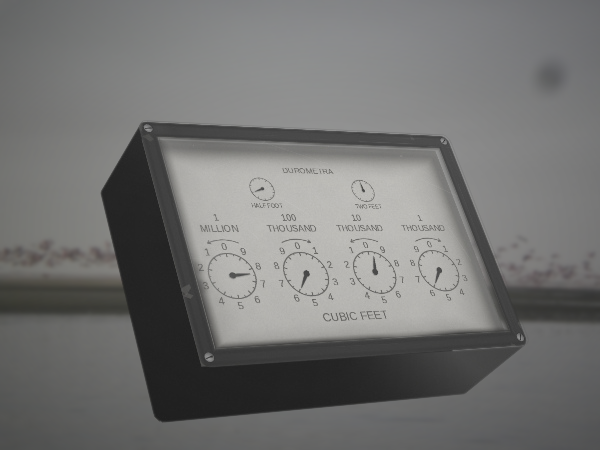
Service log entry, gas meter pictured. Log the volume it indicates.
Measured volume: 759600 ft³
